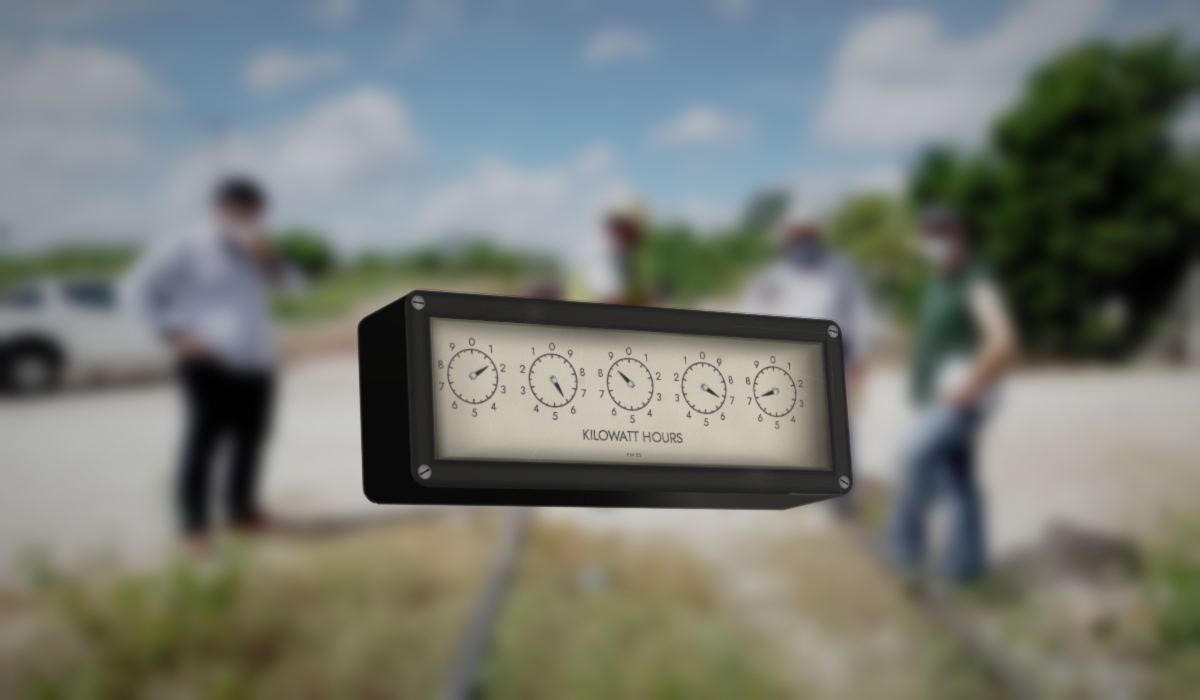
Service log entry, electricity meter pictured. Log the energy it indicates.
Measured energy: 15867 kWh
